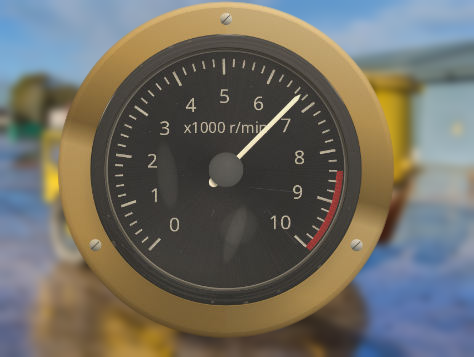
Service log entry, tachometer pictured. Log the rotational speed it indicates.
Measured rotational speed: 6700 rpm
